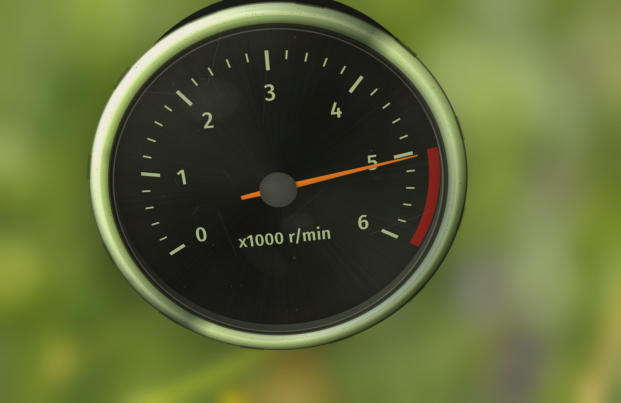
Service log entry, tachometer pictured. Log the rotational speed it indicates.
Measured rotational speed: 5000 rpm
